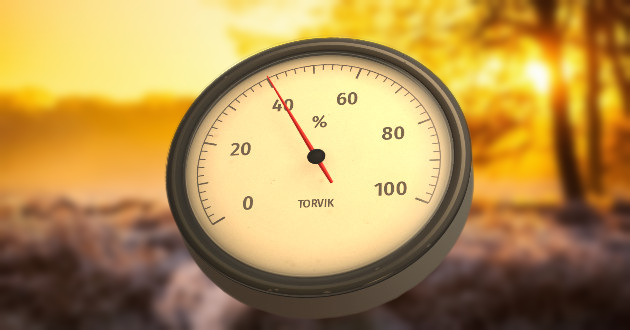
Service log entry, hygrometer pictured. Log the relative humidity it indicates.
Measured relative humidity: 40 %
